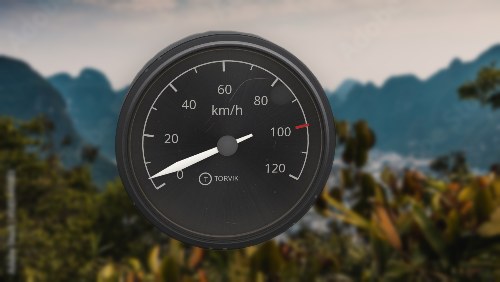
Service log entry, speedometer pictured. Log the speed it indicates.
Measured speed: 5 km/h
